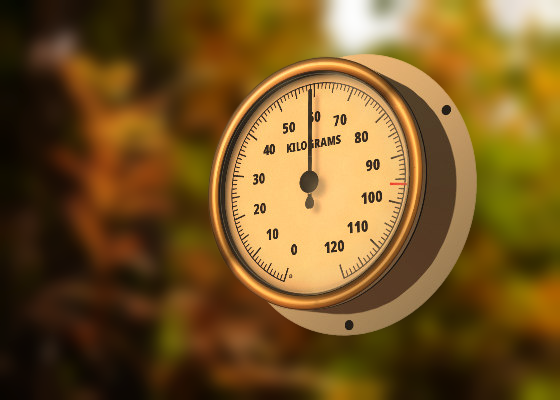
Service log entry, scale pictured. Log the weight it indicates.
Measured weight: 60 kg
